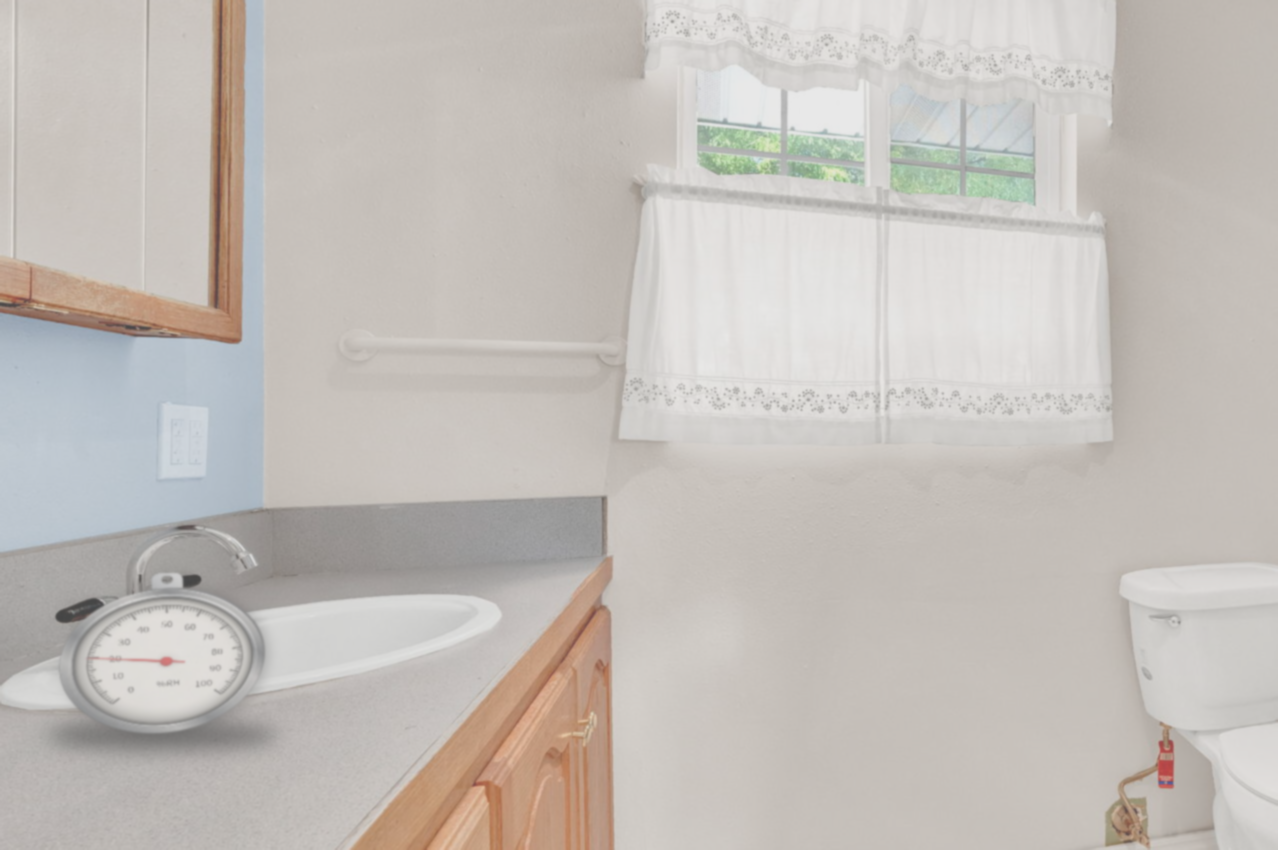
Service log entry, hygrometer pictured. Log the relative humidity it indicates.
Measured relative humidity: 20 %
